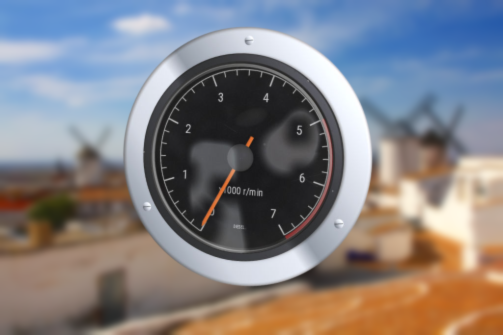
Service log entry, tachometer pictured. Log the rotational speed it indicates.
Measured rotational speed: 0 rpm
